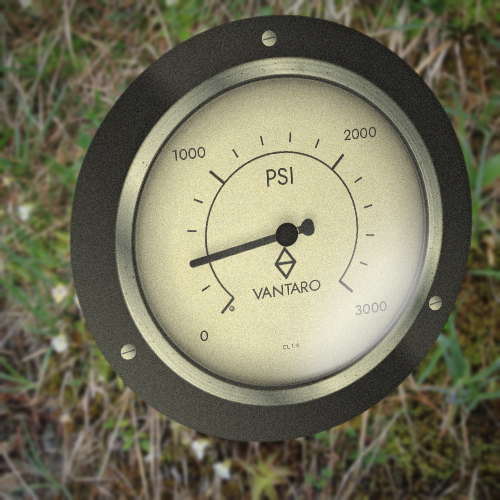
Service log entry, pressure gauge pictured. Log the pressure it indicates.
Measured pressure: 400 psi
